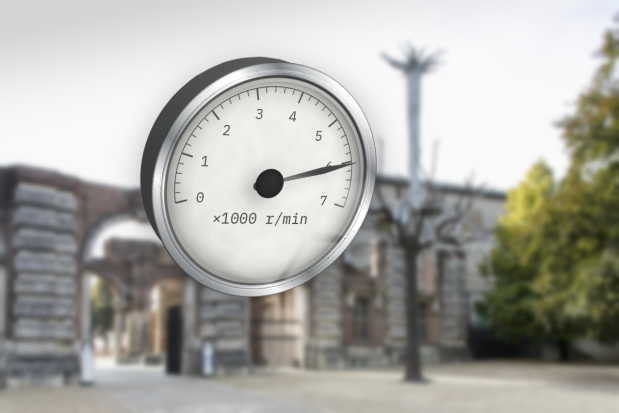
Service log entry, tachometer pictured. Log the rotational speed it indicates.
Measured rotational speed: 6000 rpm
